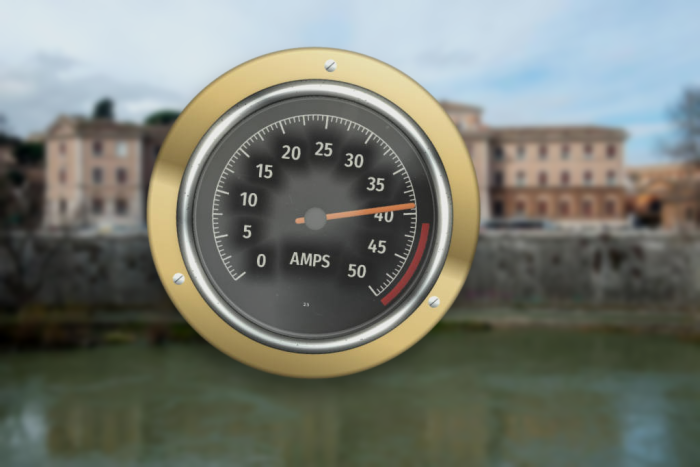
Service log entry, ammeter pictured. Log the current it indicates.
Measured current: 39 A
